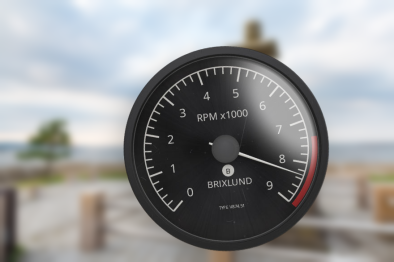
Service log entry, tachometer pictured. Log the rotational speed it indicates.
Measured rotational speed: 8300 rpm
